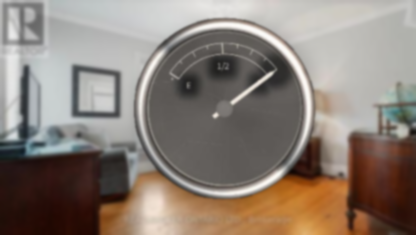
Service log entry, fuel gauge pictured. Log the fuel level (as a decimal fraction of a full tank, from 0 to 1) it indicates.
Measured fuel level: 1
